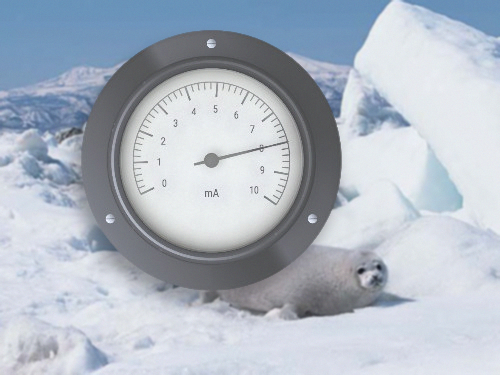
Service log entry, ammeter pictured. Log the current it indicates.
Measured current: 8 mA
